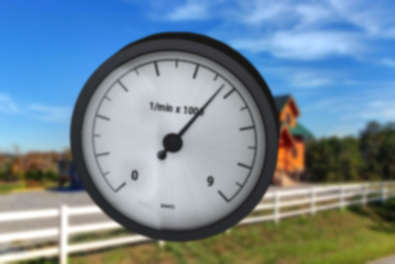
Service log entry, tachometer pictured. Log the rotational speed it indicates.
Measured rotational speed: 5750 rpm
